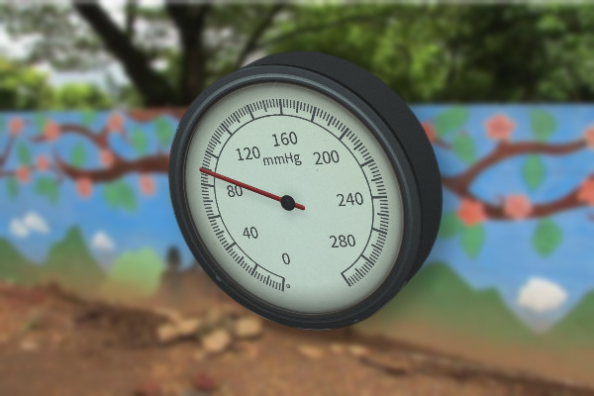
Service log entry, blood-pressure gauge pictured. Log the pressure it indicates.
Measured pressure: 90 mmHg
